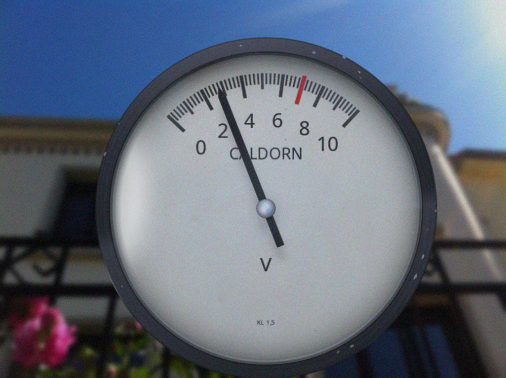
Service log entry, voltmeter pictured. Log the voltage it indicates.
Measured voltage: 2.8 V
